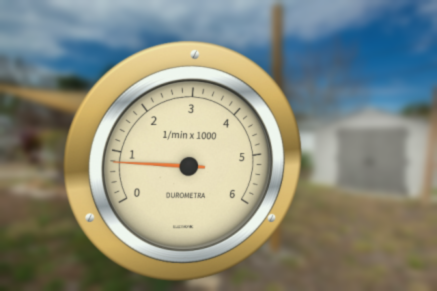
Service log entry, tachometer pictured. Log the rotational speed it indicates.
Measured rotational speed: 800 rpm
